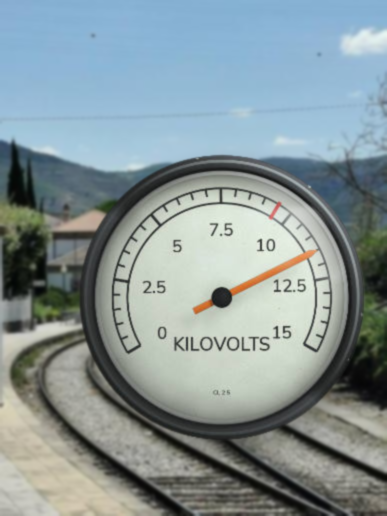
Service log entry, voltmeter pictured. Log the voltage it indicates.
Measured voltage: 11.5 kV
